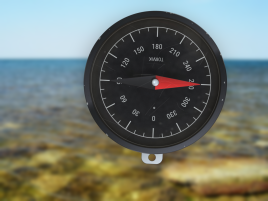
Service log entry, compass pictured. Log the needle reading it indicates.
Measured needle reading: 270 °
